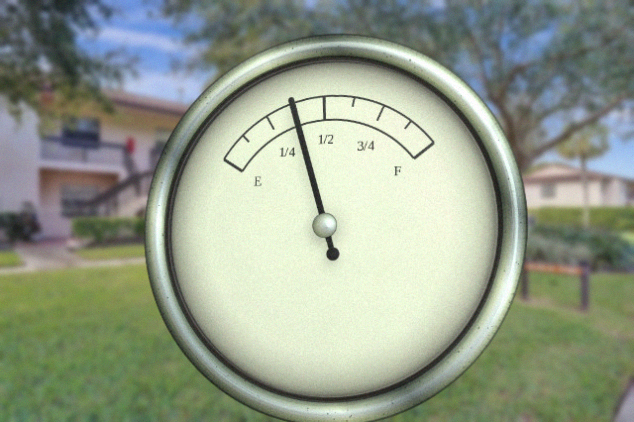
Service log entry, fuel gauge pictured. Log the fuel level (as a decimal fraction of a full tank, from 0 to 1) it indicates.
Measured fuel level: 0.375
